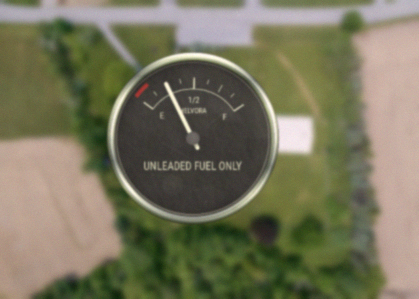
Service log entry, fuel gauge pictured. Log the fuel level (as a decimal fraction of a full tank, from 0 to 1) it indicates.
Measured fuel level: 0.25
